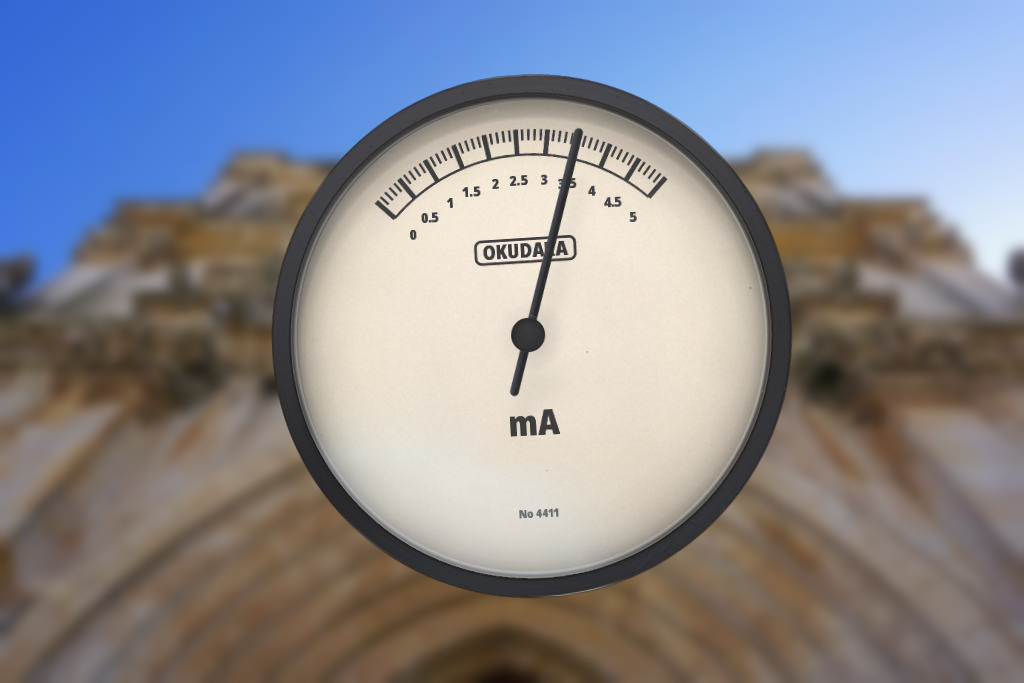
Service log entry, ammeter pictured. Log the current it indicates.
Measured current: 3.5 mA
